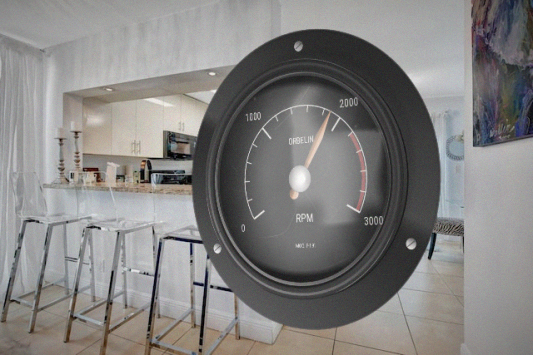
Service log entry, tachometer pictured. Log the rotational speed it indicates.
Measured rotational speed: 1900 rpm
